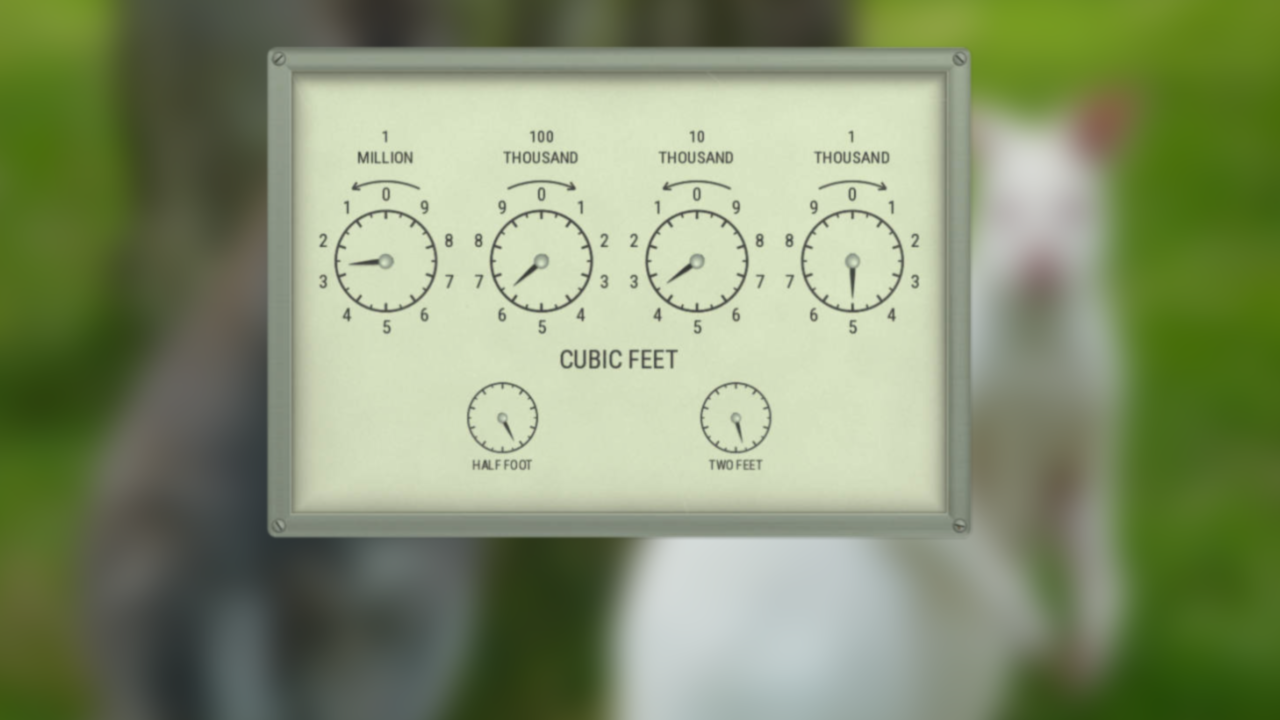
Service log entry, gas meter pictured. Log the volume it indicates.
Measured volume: 263500 ft³
